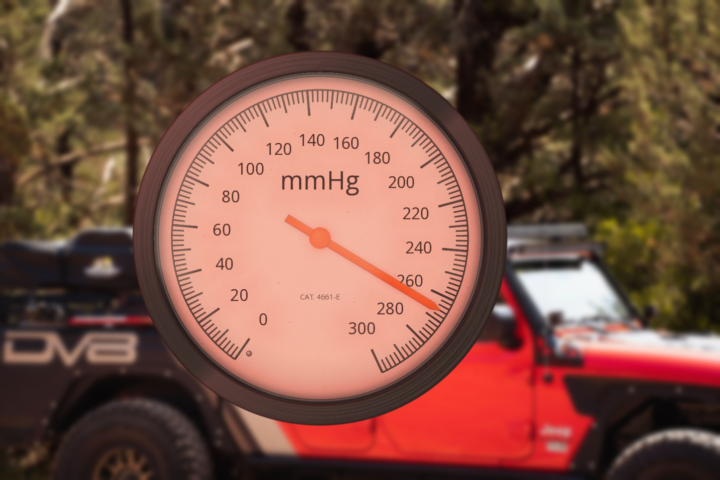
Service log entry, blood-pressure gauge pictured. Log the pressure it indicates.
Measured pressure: 266 mmHg
